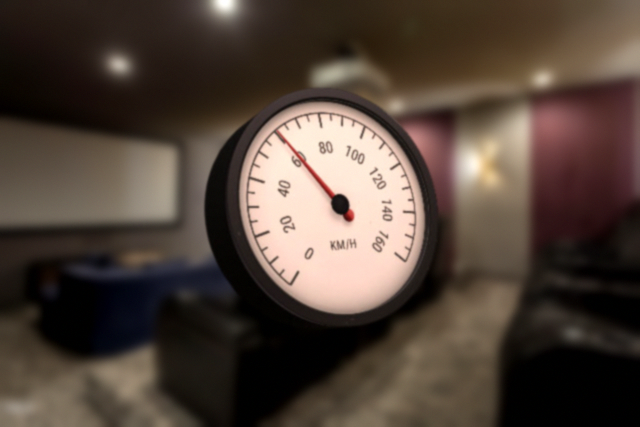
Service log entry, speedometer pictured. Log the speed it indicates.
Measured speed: 60 km/h
